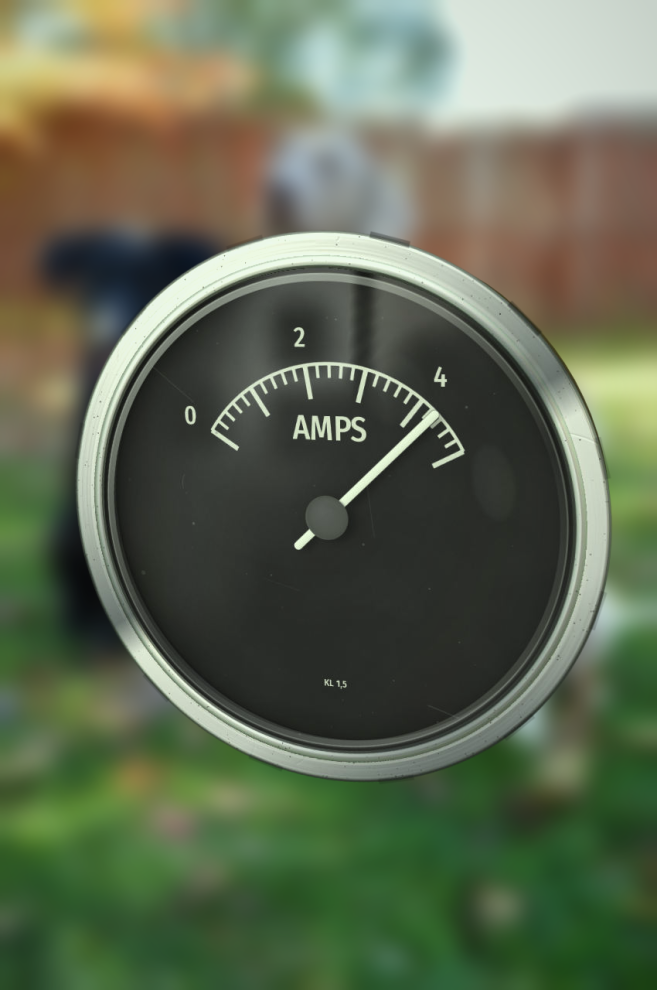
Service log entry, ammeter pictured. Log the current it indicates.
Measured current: 4.3 A
